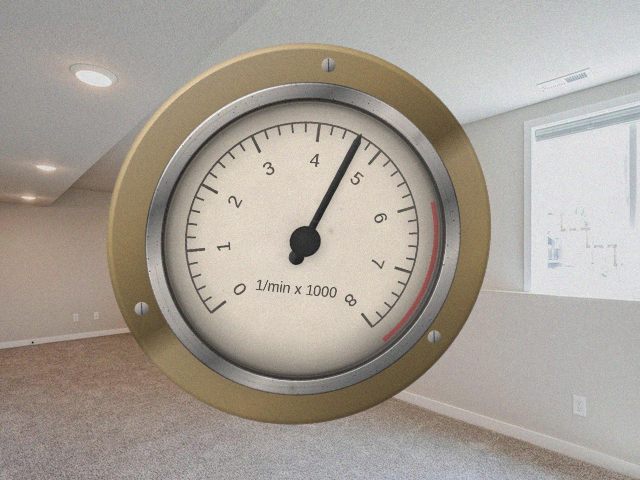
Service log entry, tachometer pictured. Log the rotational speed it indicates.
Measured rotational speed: 4600 rpm
